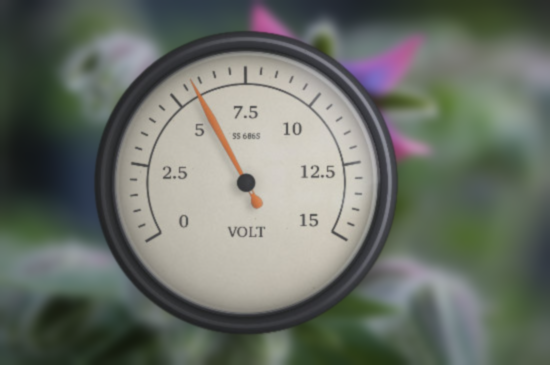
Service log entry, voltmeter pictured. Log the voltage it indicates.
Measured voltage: 5.75 V
